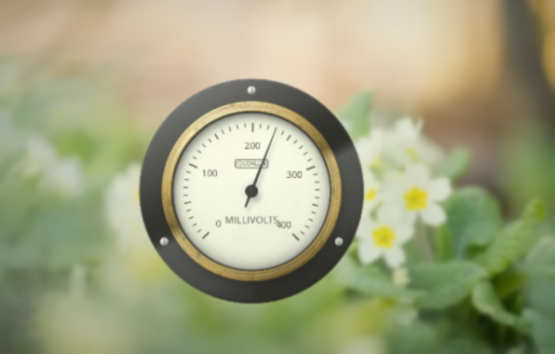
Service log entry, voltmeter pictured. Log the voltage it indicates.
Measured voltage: 230 mV
